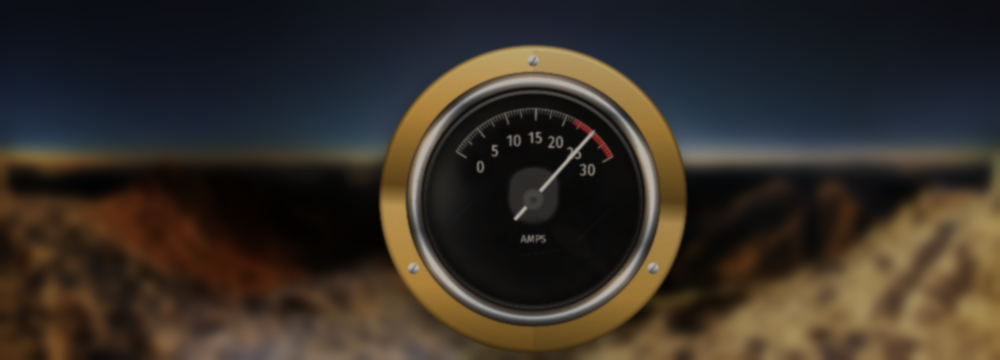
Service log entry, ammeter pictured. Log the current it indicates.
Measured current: 25 A
